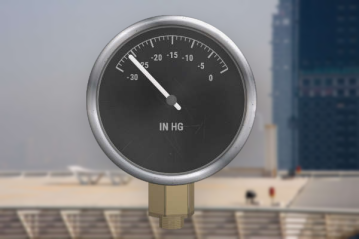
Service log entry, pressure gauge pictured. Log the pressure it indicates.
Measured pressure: -26 inHg
